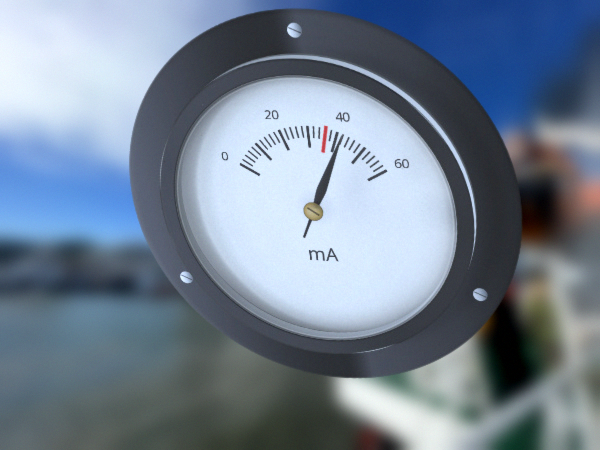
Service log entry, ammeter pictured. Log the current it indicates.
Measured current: 42 mA
